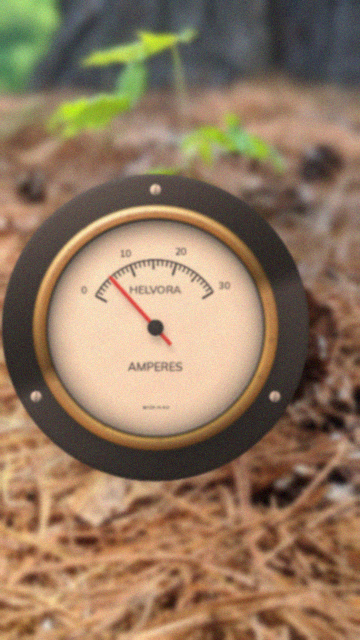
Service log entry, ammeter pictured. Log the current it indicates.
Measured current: 5 A
